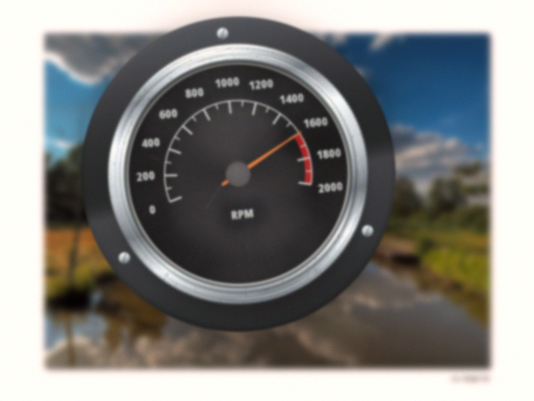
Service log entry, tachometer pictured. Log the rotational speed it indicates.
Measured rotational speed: 1600 rpm
